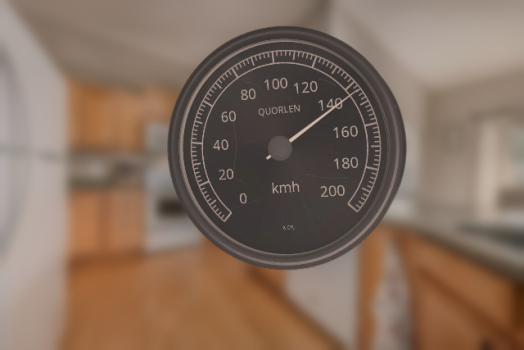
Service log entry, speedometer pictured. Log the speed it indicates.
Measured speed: 144 km/h
